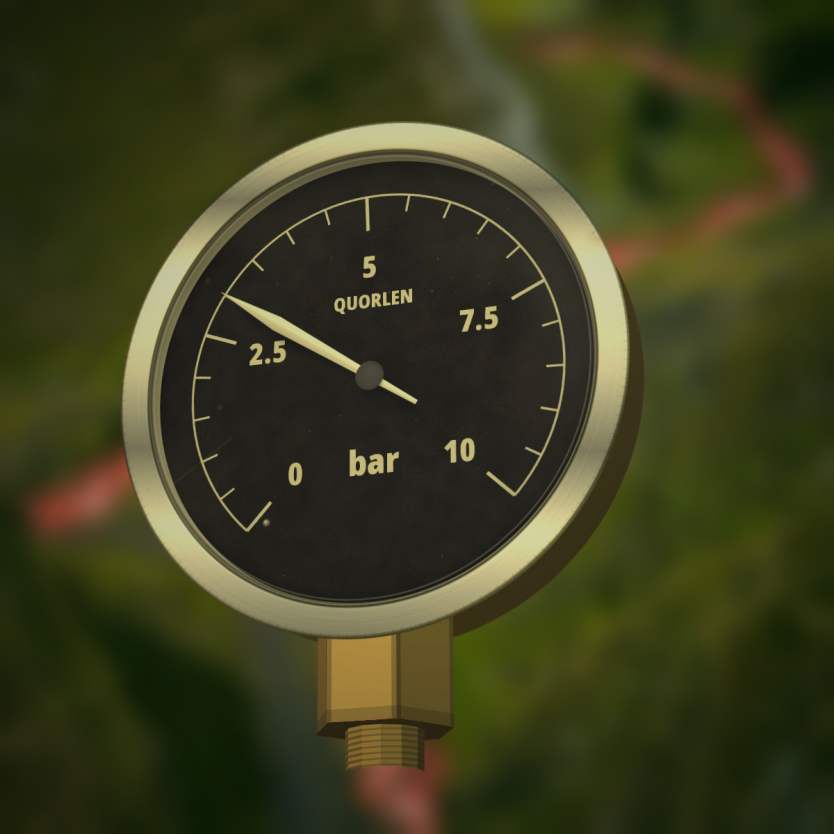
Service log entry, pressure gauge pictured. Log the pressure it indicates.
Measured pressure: 3 bar
